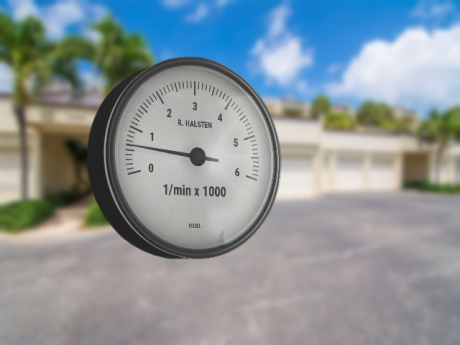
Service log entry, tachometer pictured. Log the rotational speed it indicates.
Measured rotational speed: 600 rpm
